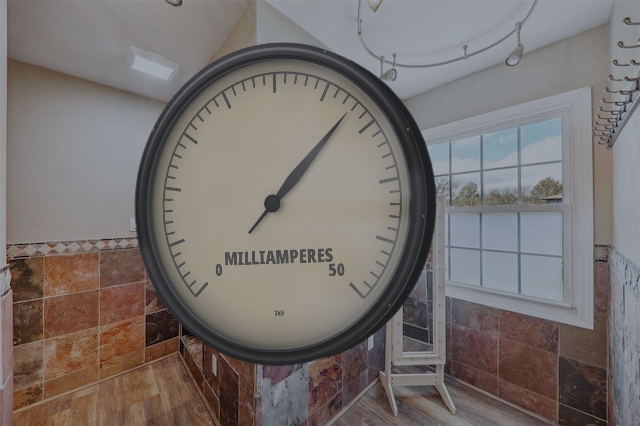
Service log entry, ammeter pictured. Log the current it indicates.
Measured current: 33 mA
